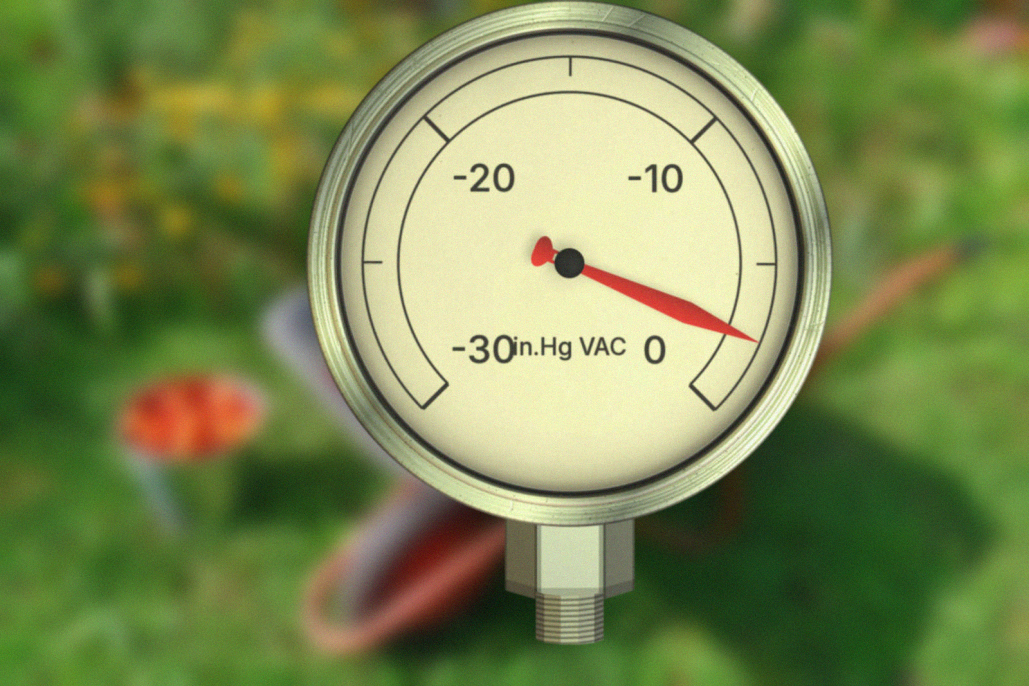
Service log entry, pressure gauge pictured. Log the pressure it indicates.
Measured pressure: -2.5 inHg
